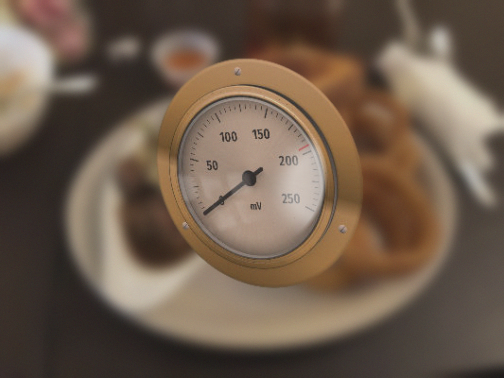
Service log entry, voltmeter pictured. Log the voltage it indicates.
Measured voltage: 0 mV
